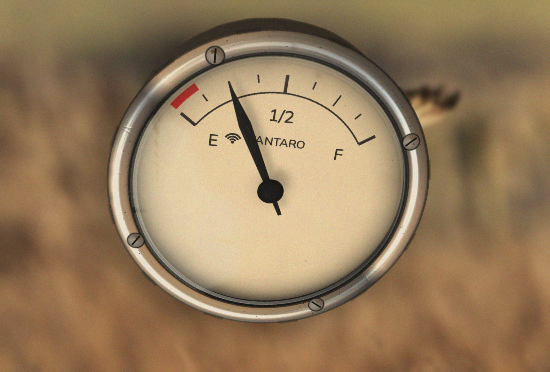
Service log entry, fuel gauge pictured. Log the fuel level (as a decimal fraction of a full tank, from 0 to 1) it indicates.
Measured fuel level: 0.25
